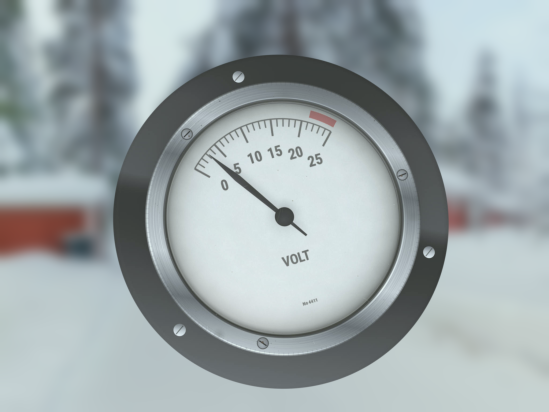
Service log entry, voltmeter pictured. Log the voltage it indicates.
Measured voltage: 3 V
